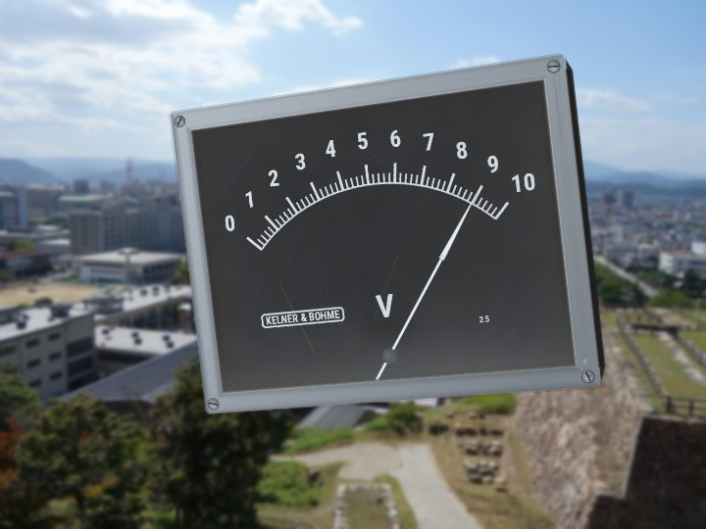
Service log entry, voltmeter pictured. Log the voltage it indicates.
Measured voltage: 9 V
